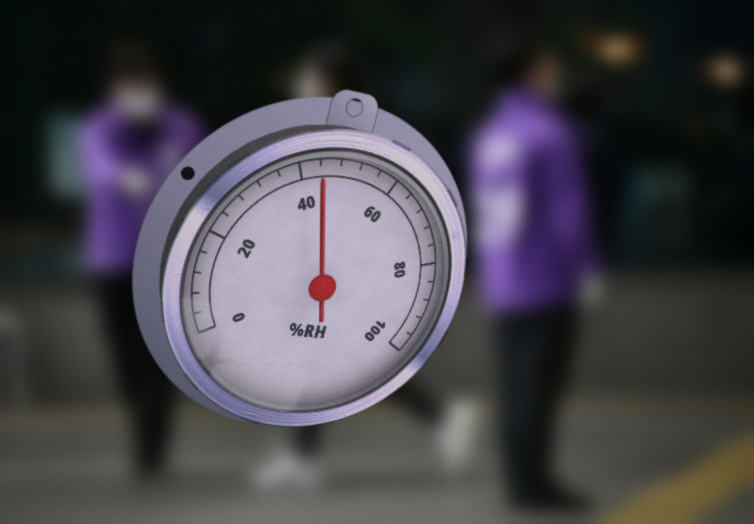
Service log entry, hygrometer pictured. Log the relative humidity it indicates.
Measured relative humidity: 44 %
